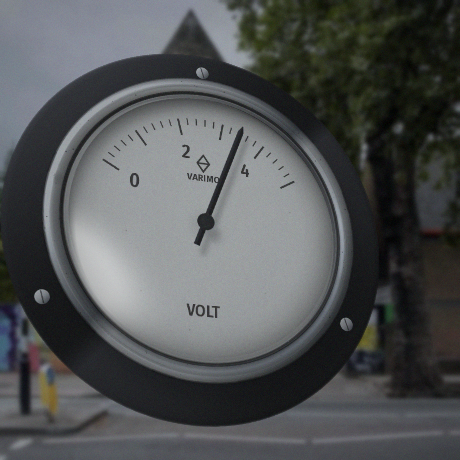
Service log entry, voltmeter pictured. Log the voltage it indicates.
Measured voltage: 3.4 V
